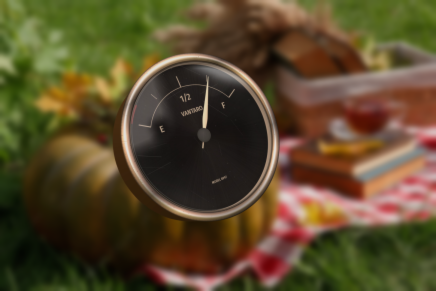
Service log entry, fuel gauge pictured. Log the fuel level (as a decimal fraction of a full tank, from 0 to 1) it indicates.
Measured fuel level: 0.75
